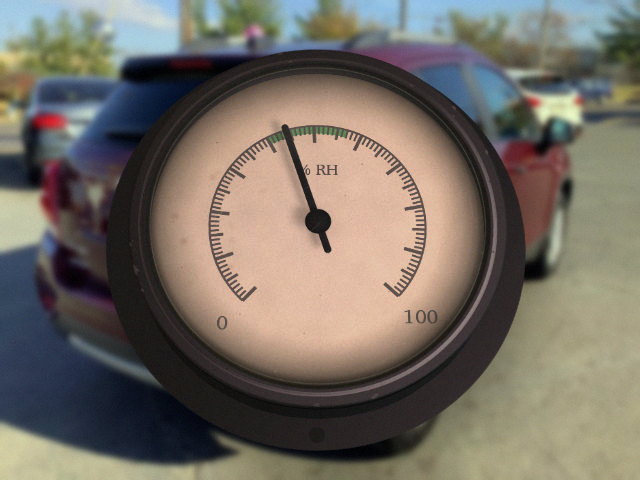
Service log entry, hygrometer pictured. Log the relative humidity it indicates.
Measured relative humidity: 44 %
